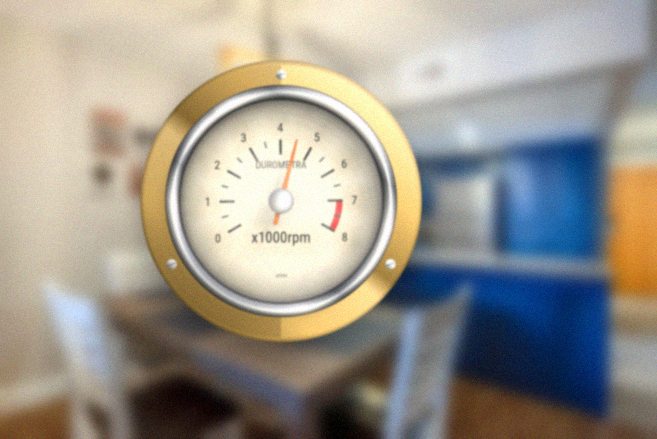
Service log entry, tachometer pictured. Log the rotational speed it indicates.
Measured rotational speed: 4500 rpm
